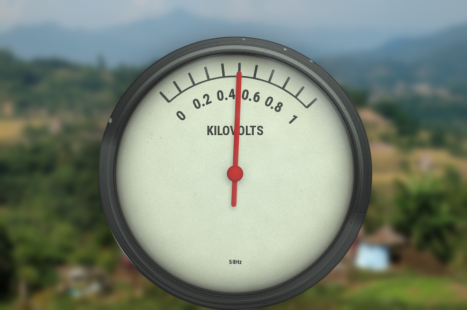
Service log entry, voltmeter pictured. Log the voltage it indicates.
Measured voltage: 0.5 kV
